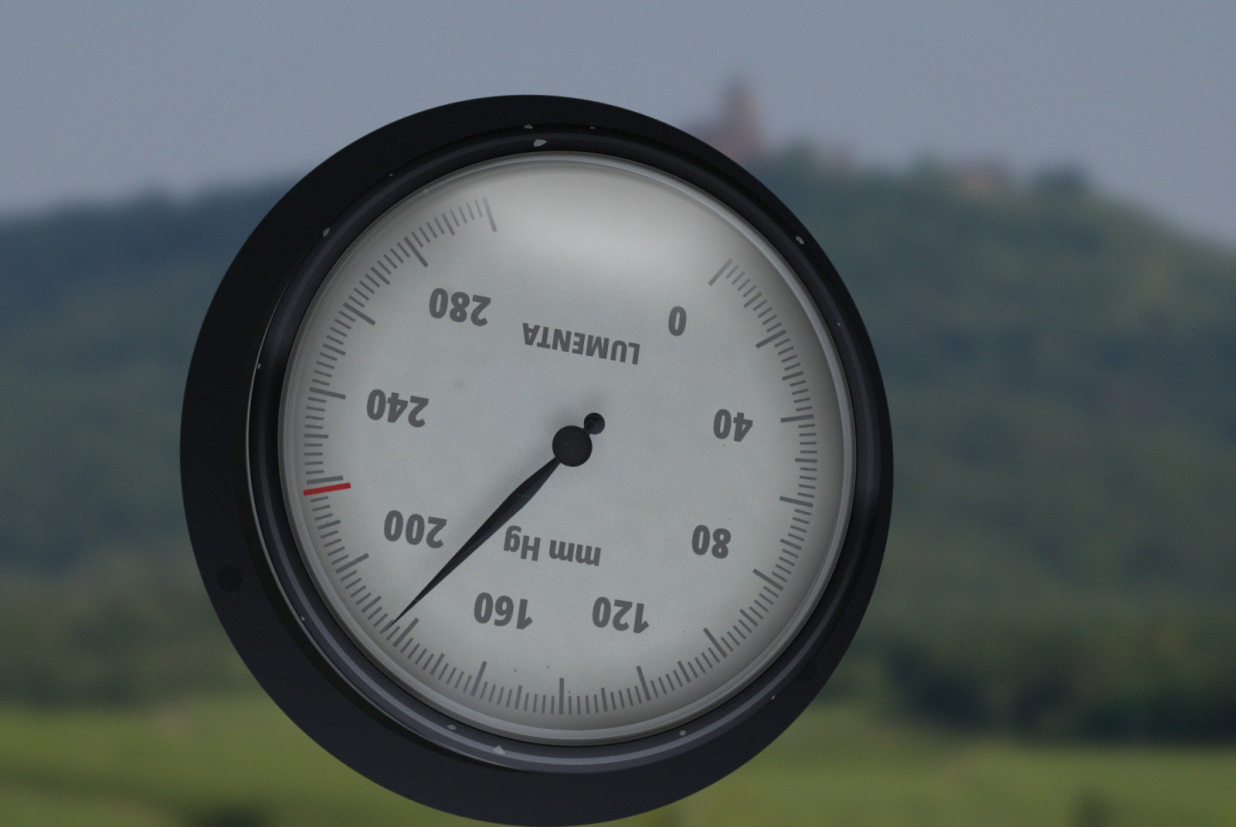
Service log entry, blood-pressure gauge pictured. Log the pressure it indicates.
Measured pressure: 184 mmHg
